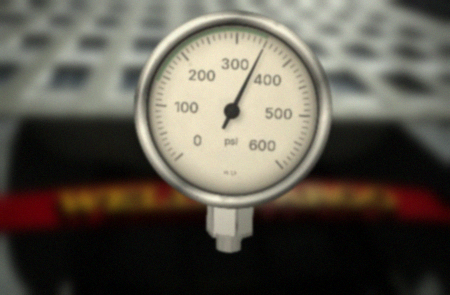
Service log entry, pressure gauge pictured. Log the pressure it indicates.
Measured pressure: 350 psi
